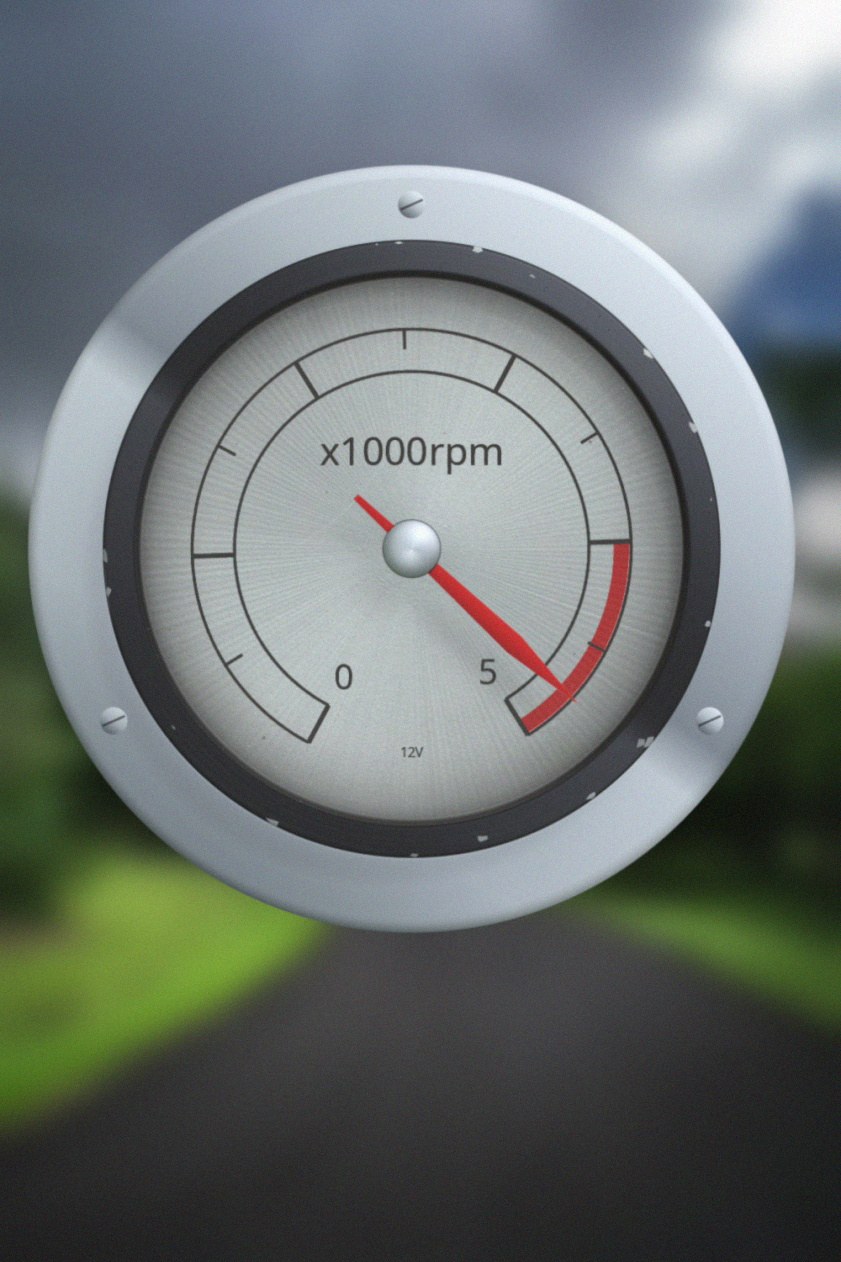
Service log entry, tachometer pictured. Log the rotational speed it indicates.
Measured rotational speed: 4750 rpm
